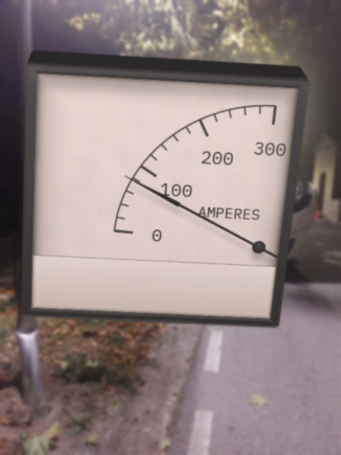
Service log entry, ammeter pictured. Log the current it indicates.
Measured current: 80 A
